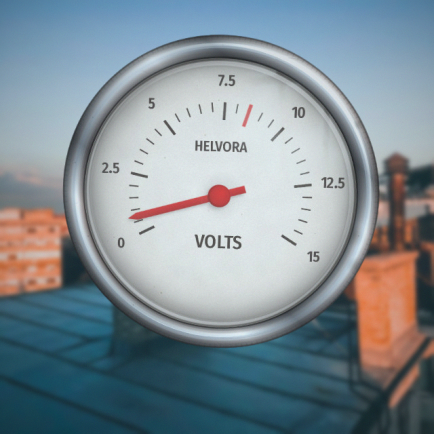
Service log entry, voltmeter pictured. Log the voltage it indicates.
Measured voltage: 0.75 V
